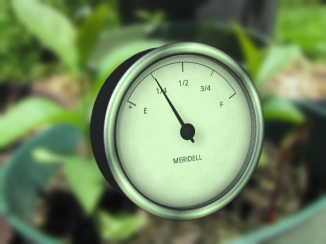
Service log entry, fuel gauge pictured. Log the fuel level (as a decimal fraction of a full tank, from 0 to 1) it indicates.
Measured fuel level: 0.25
